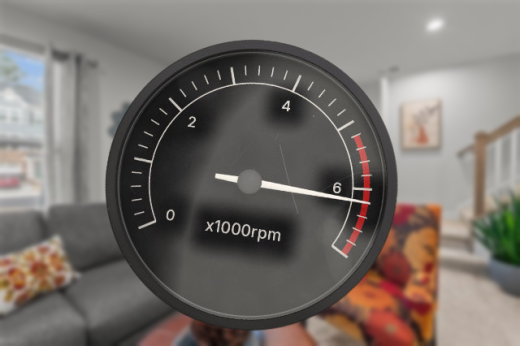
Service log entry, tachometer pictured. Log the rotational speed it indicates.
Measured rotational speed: 6200 rpm
